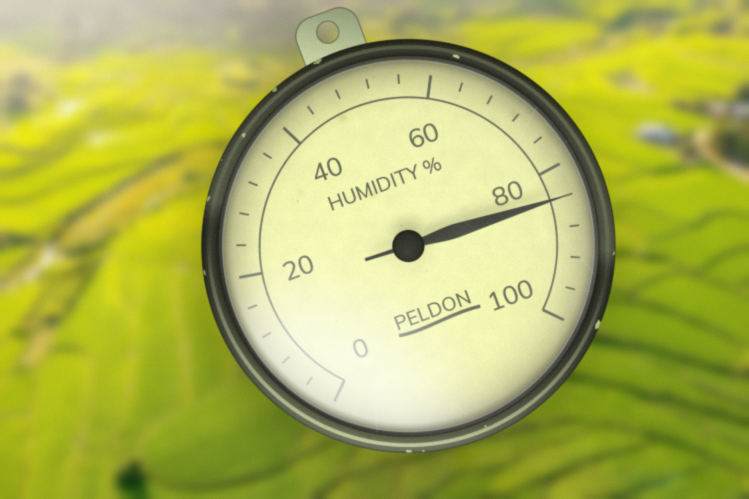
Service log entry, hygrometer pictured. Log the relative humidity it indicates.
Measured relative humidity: 84 %
